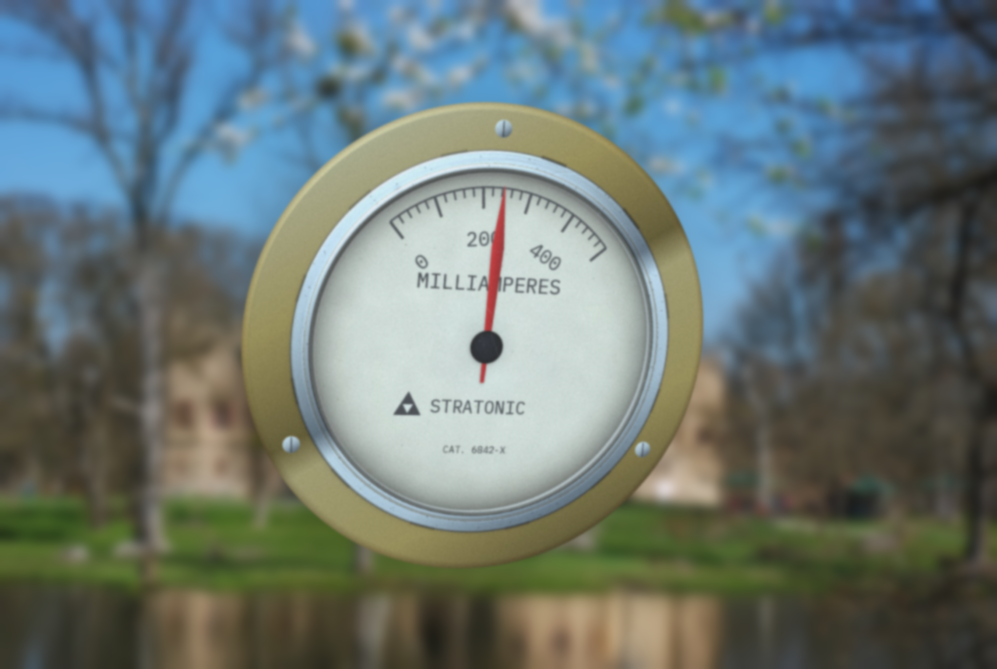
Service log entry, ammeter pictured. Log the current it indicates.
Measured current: 240 mA
